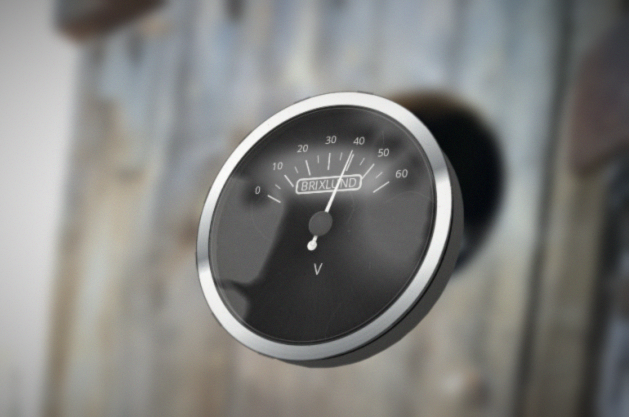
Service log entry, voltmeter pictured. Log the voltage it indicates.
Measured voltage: 40 V
